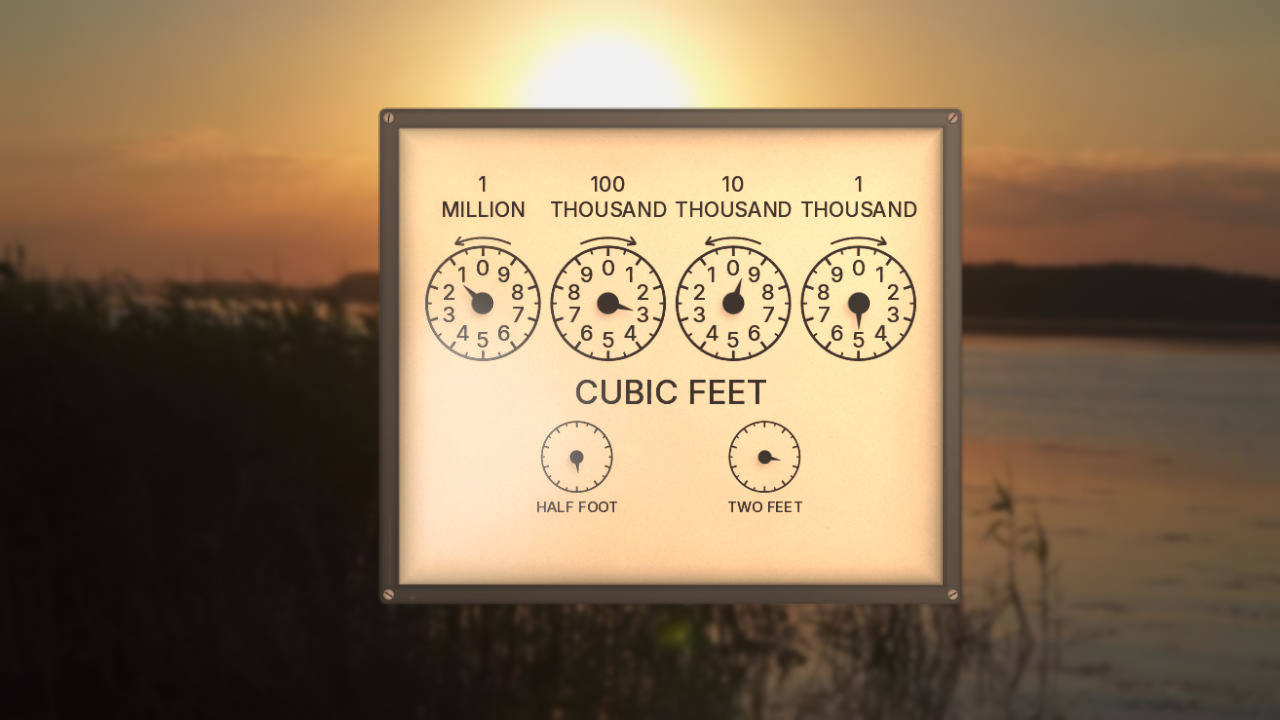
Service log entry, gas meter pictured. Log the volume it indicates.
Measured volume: 129500 ft³
